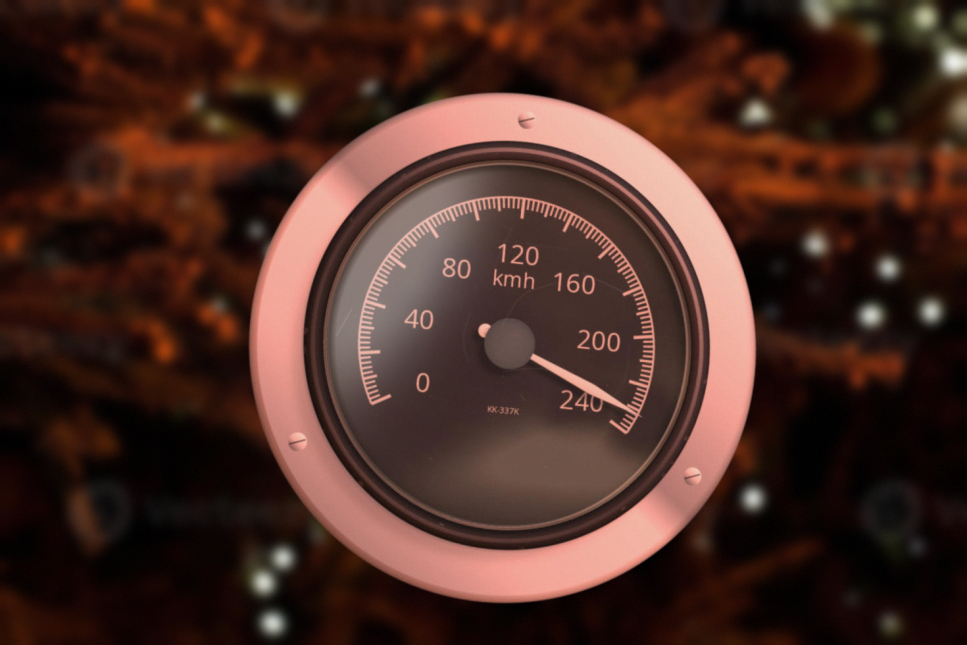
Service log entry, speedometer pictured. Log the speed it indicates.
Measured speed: 232 km/h
